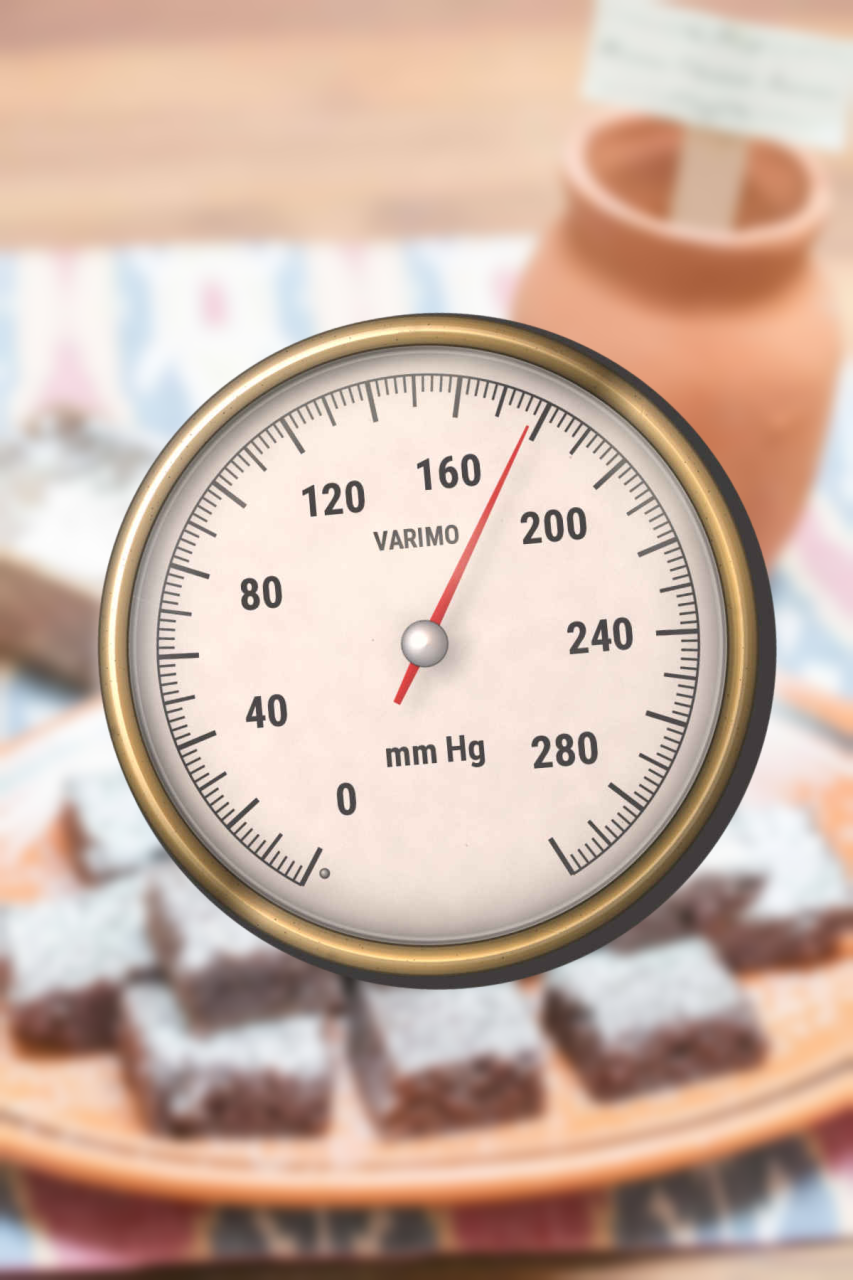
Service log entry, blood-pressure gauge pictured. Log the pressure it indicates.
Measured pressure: 178 mmHg
